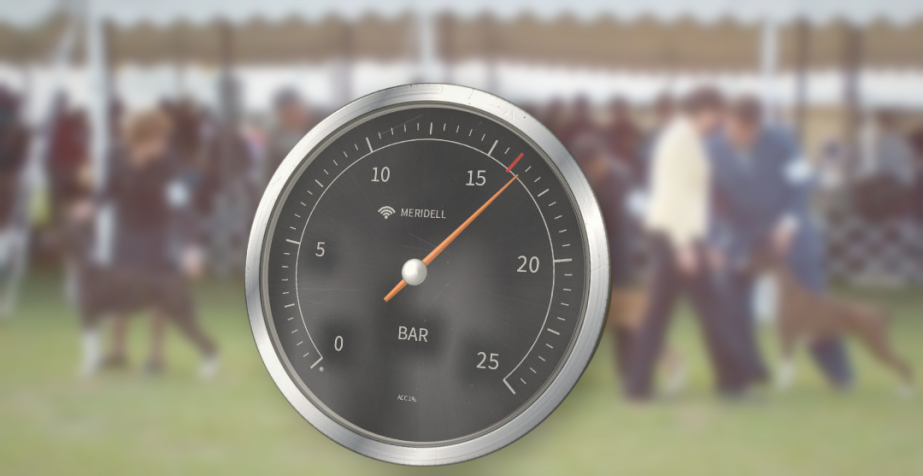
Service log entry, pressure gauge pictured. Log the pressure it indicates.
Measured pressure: 16.5 bar
